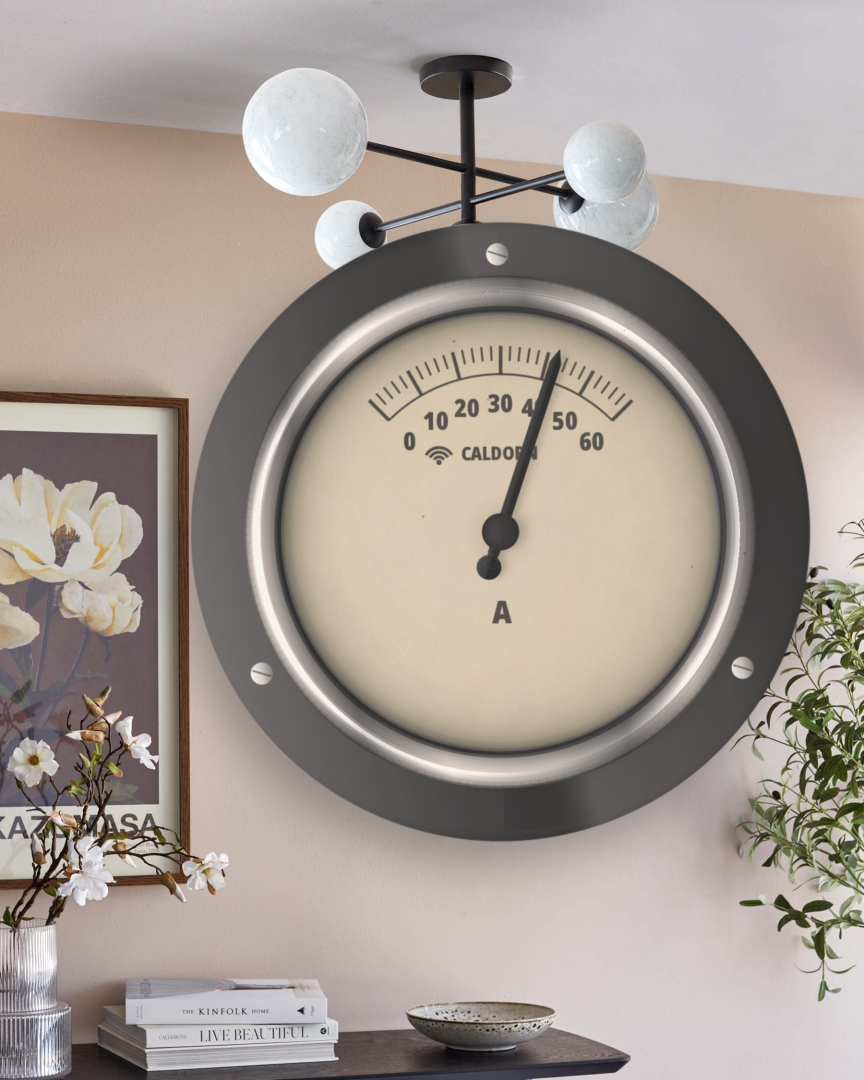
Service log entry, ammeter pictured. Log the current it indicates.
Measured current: 42 A
